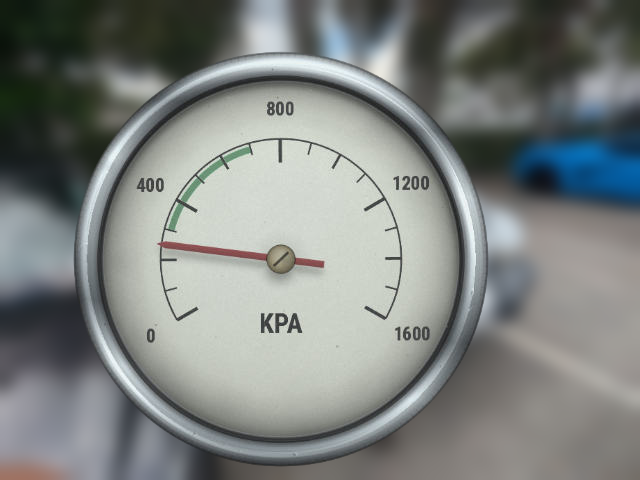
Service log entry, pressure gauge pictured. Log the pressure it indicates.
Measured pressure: 250 kPa
